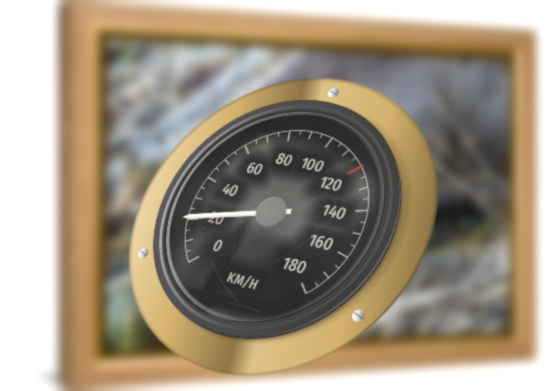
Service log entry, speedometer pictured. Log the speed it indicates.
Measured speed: 20 km/h
